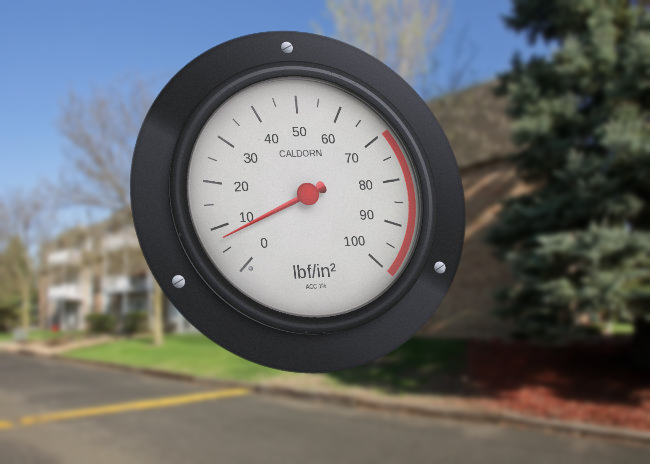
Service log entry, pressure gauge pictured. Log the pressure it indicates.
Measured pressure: 7.5 psi
